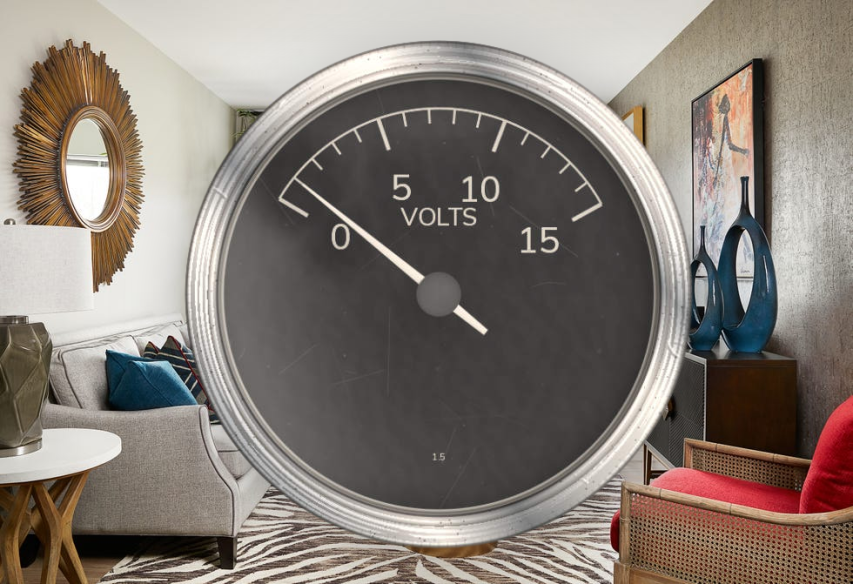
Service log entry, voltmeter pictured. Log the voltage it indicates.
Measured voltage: 1 V
